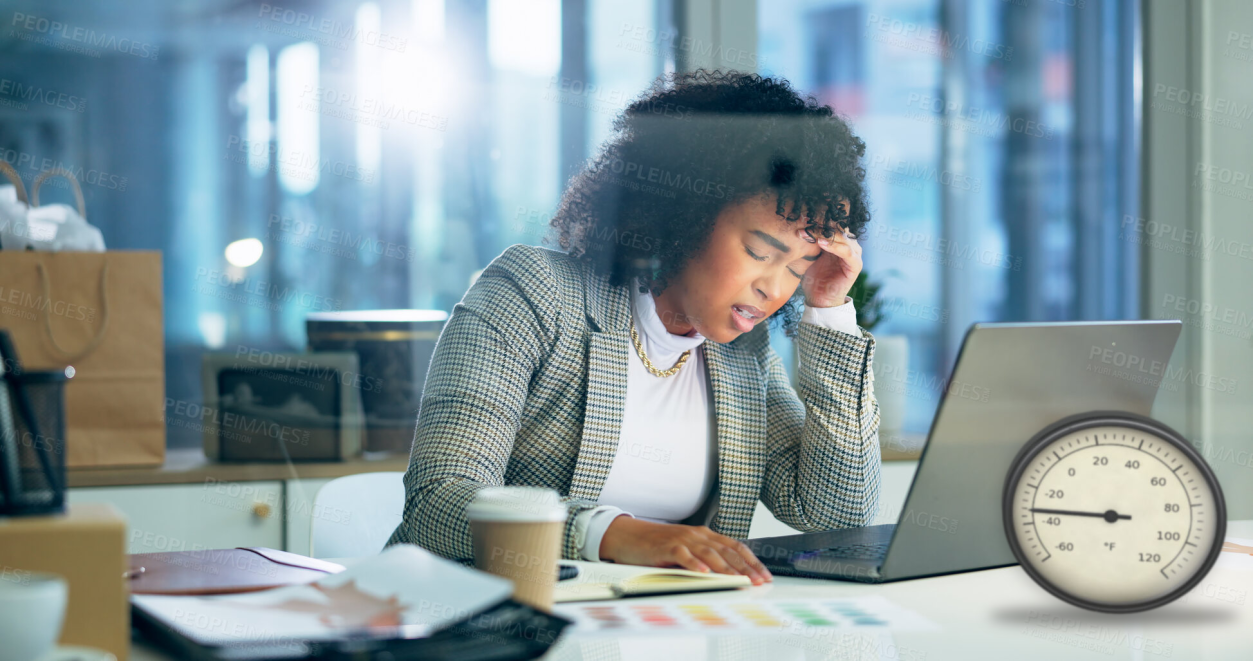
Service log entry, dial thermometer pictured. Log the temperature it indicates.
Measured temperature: -32 °F
